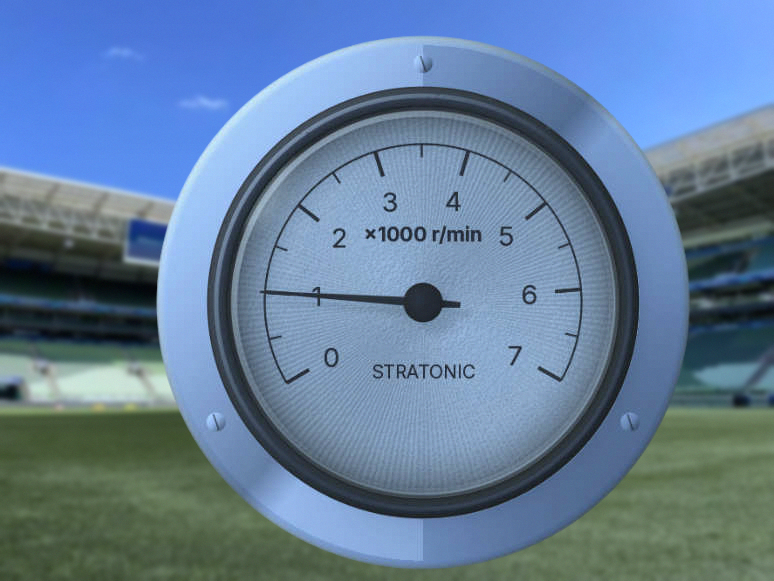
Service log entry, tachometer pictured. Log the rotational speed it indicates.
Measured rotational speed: 1000 rpm
